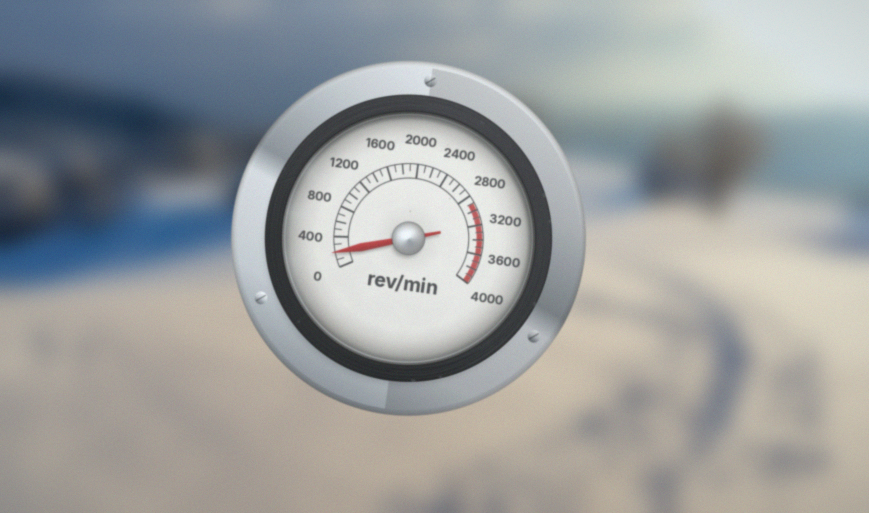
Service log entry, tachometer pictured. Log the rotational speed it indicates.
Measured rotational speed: 200 rpm
